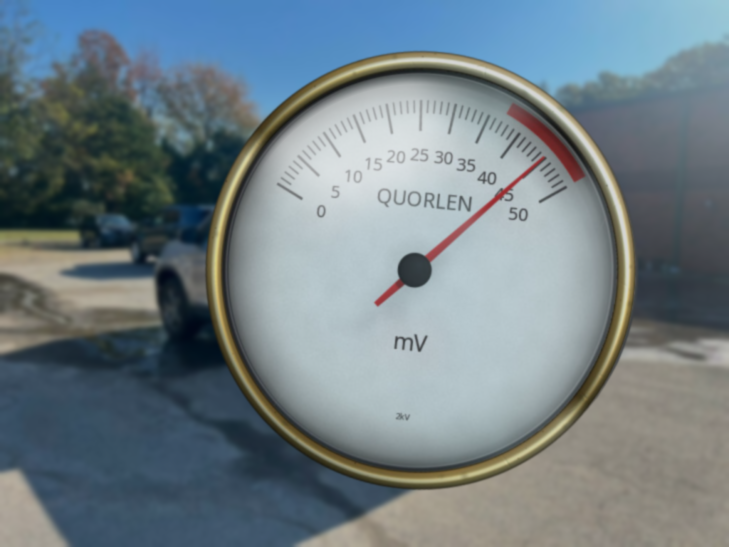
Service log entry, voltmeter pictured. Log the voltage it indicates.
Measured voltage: 45 mV
